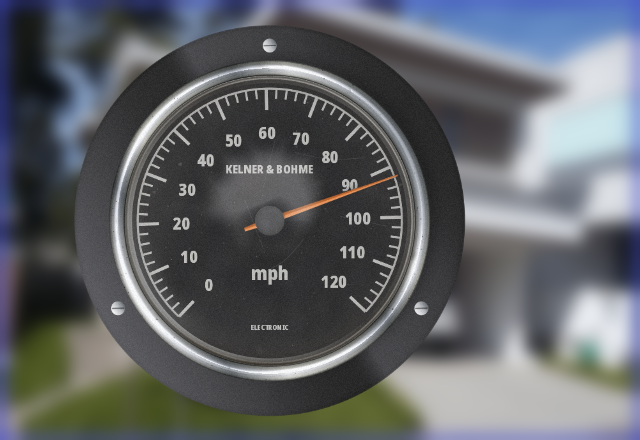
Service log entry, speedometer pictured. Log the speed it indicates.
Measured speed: 92 mph
